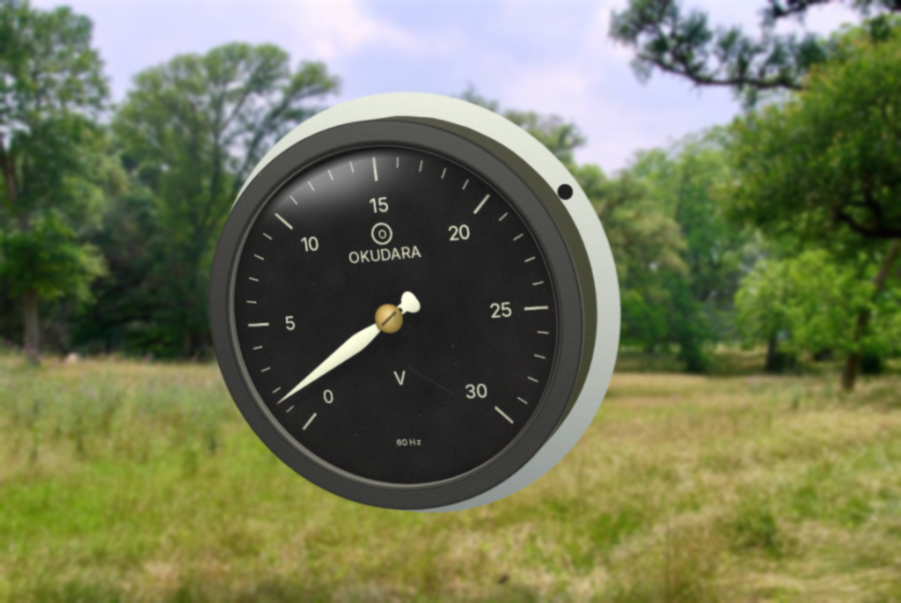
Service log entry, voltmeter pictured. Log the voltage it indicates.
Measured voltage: 1.5 V
